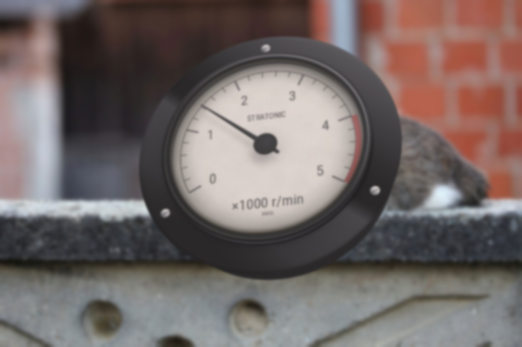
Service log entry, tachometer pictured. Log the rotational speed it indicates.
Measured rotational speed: 1400 rpm
